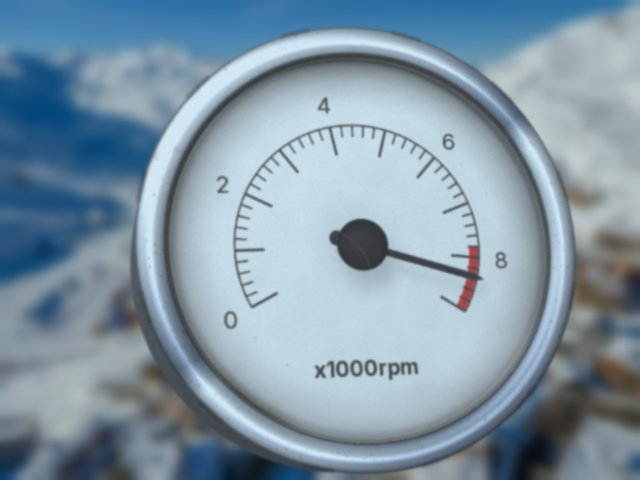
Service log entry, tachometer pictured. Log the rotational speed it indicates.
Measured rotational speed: 8400 rpm
